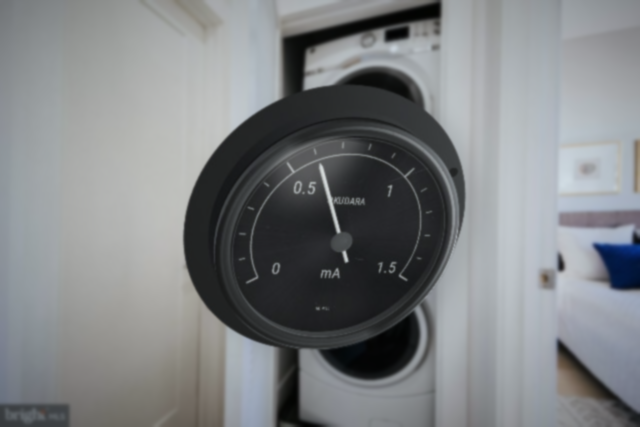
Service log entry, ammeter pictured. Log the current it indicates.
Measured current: 0.6 mA
